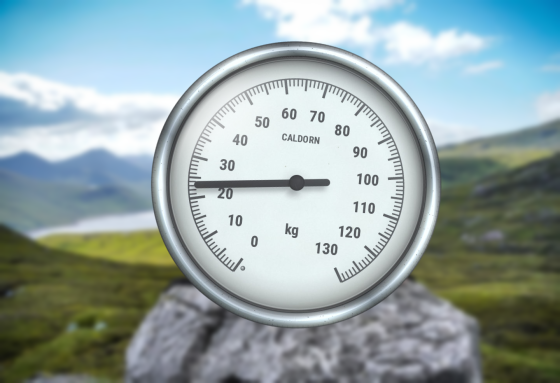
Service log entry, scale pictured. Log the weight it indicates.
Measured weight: 23 kg
